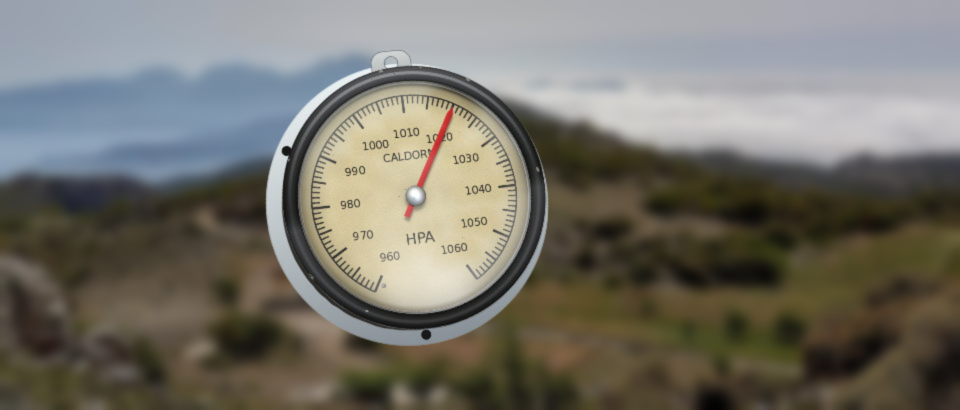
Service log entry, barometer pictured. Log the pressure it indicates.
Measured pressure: 1020 hPa
